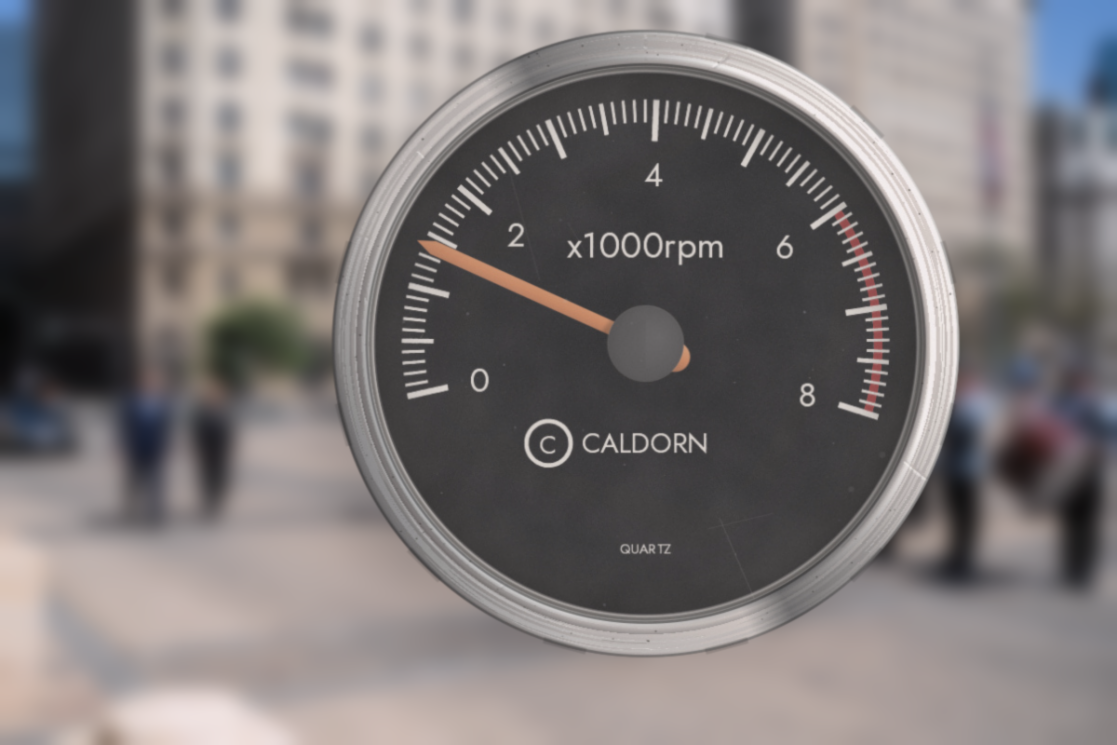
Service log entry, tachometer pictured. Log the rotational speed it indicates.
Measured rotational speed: 1400 rpm
